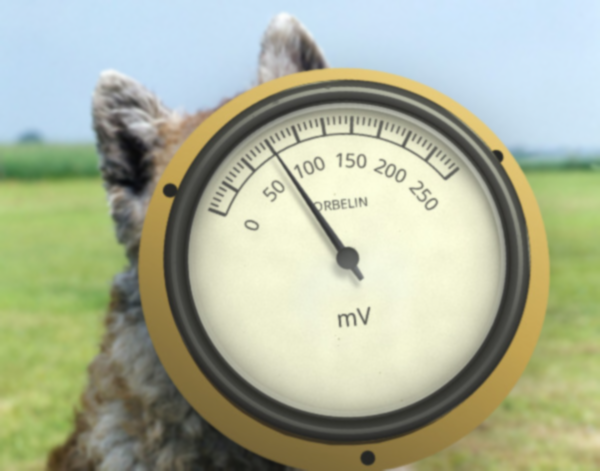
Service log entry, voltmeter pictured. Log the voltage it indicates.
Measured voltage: 75 mV
